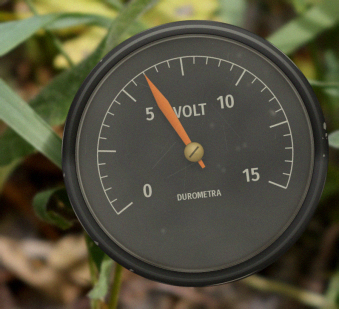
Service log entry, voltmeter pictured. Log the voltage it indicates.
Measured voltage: 6 V
